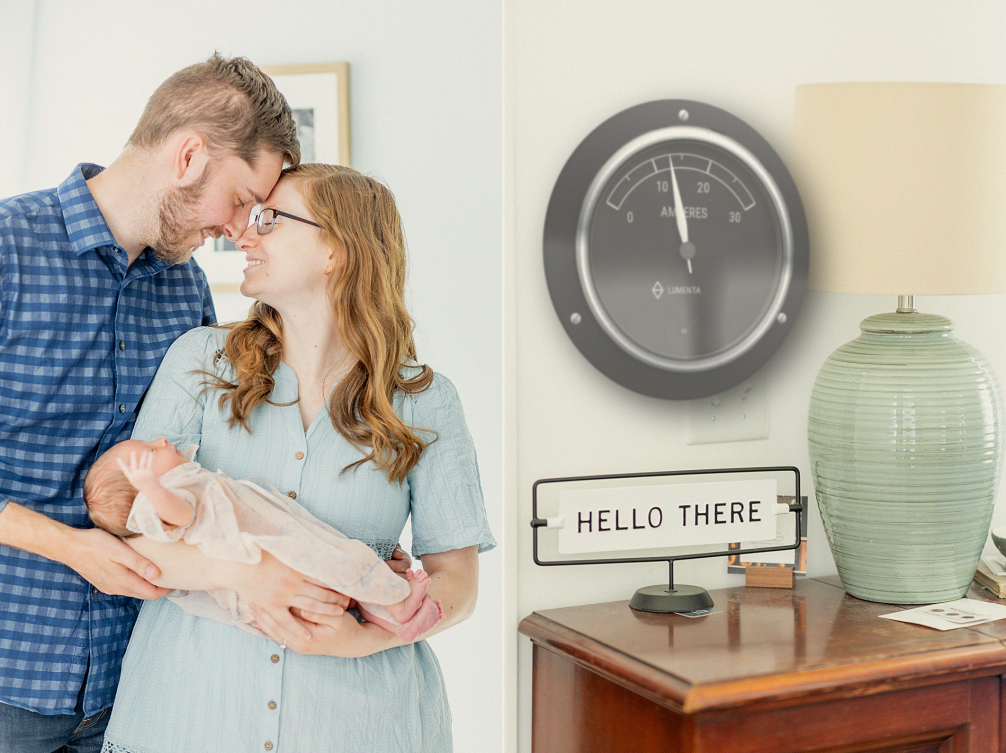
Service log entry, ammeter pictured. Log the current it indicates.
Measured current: 12.5 A
